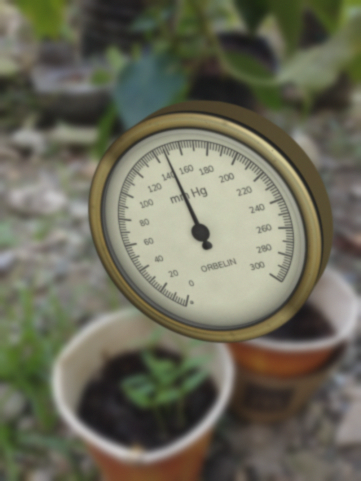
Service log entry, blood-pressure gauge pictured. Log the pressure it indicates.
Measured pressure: 150 mmHg
